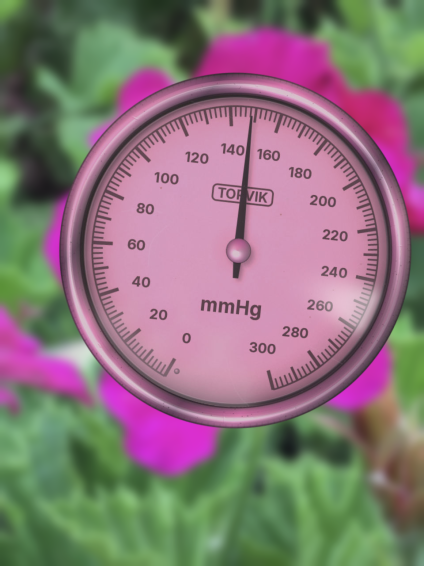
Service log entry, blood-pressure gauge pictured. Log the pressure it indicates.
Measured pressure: 148 mmHg
